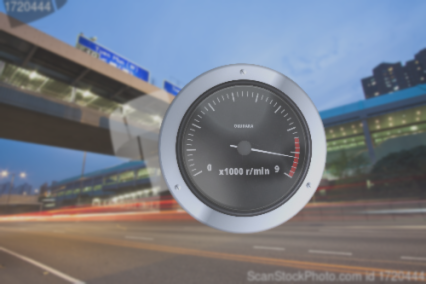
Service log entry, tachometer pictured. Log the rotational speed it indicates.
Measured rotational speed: 8200 rpm
